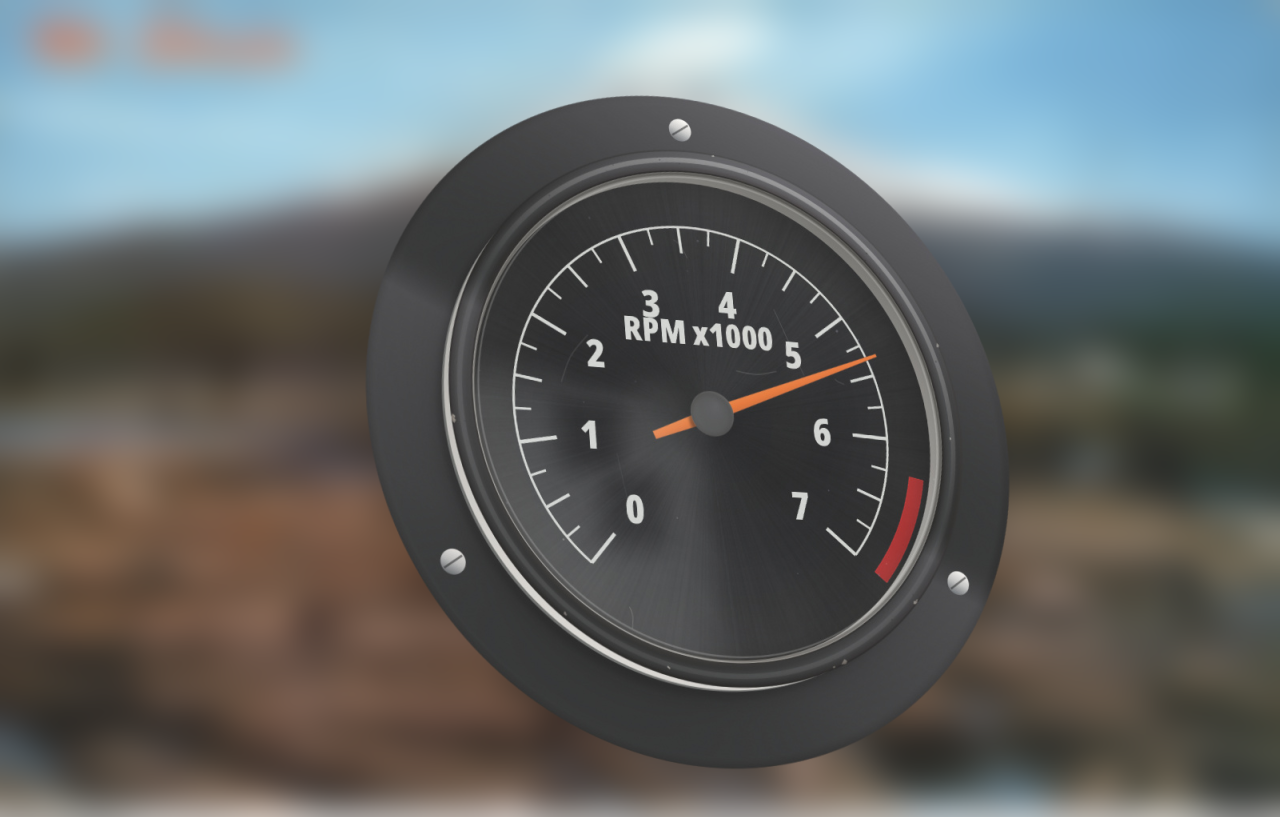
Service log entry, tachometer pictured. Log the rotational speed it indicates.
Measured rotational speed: 5375 rpm
